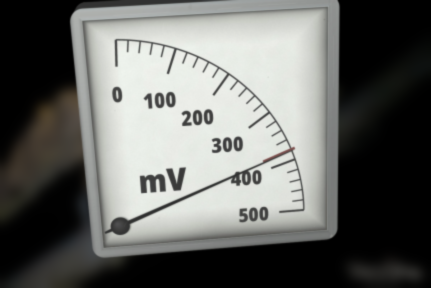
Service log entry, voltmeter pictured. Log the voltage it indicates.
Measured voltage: 380 mV
